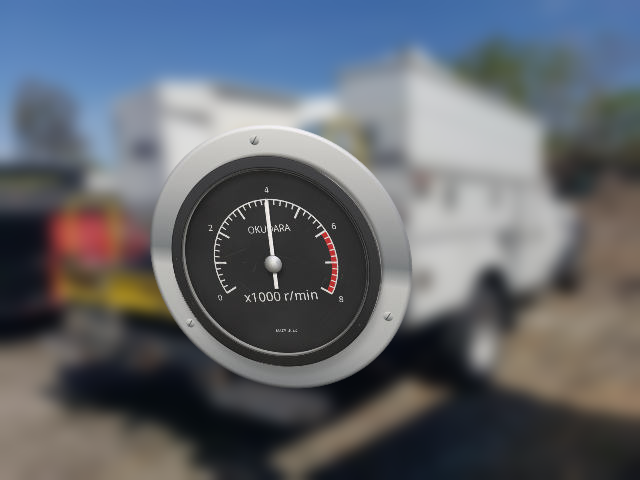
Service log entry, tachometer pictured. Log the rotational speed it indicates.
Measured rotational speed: 4000 rpm
